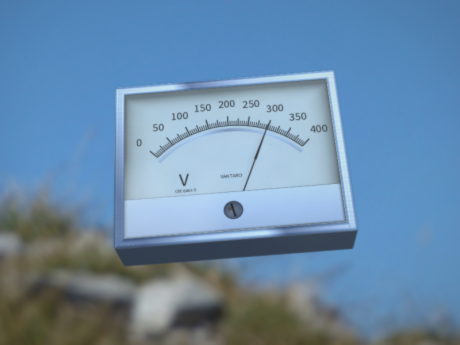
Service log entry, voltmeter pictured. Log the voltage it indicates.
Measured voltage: 300 V
